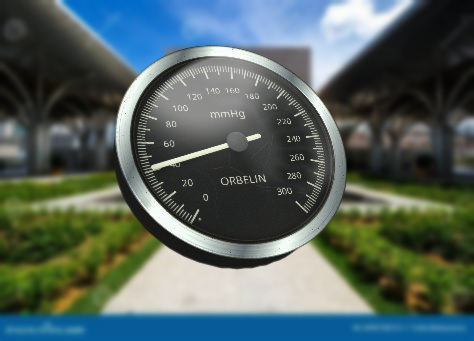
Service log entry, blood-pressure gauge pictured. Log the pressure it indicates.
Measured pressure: 40 mmHg
